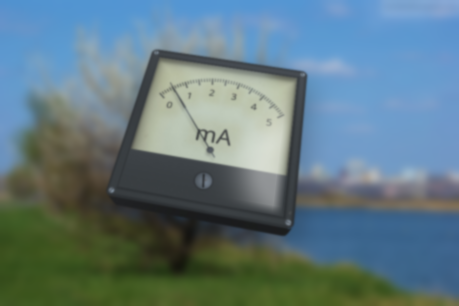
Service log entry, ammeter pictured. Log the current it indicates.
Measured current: 0.5 mA
